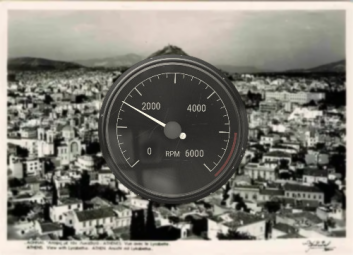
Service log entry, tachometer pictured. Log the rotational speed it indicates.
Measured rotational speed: 1600 rpm
